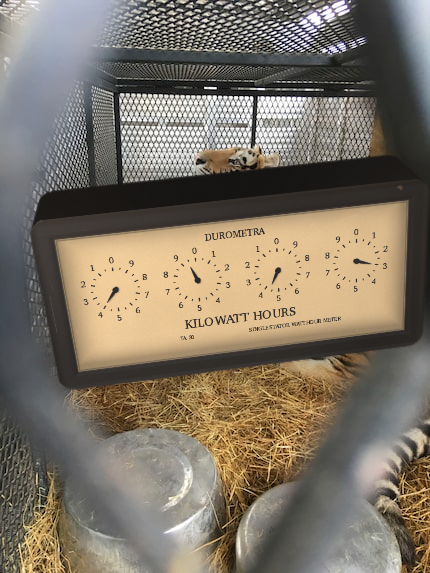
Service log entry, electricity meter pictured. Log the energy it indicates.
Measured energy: 3943 kWh
